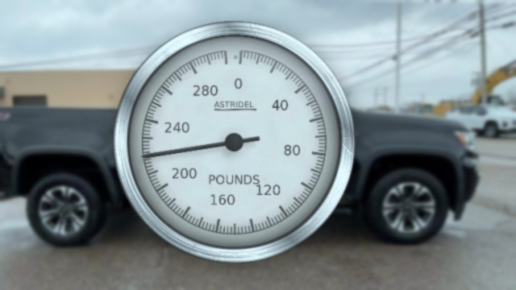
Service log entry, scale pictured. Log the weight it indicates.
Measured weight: 220 lb
